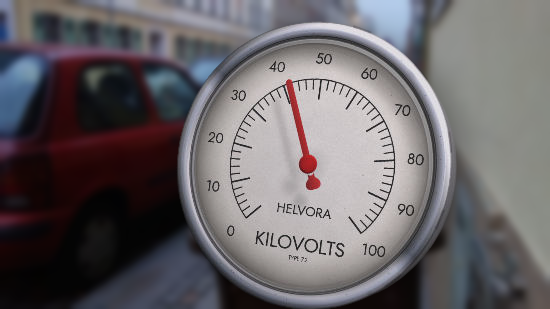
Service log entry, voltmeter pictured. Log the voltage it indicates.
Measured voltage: 42 kV
